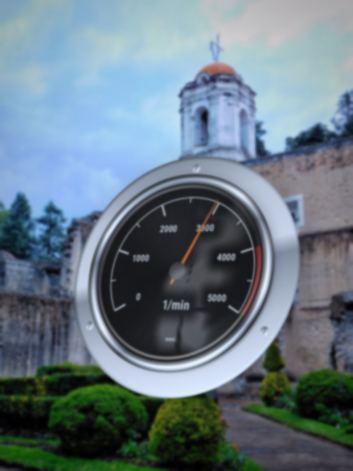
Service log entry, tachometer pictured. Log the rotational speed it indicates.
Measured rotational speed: 3000 rpm
